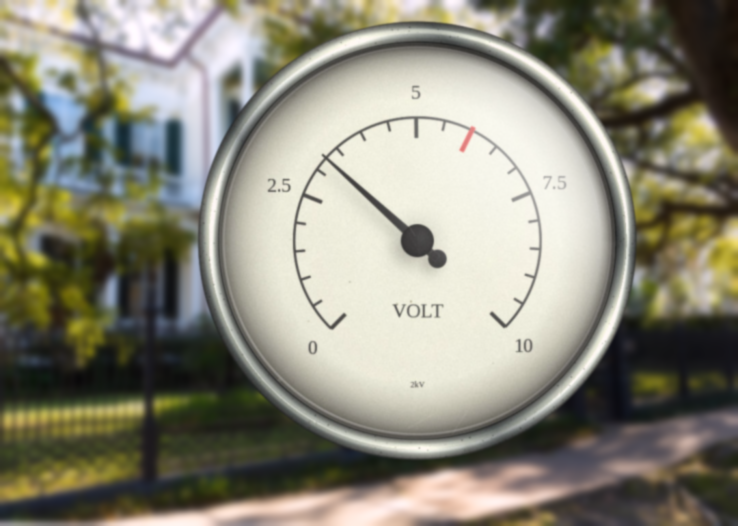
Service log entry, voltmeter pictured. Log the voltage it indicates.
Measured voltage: 3.25 V
